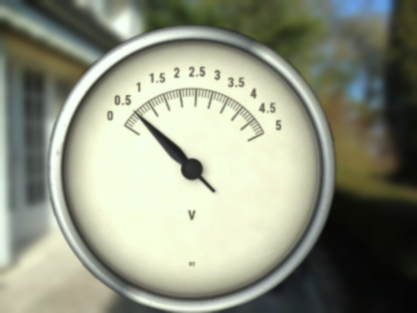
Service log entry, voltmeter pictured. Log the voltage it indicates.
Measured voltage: 0.5 V
